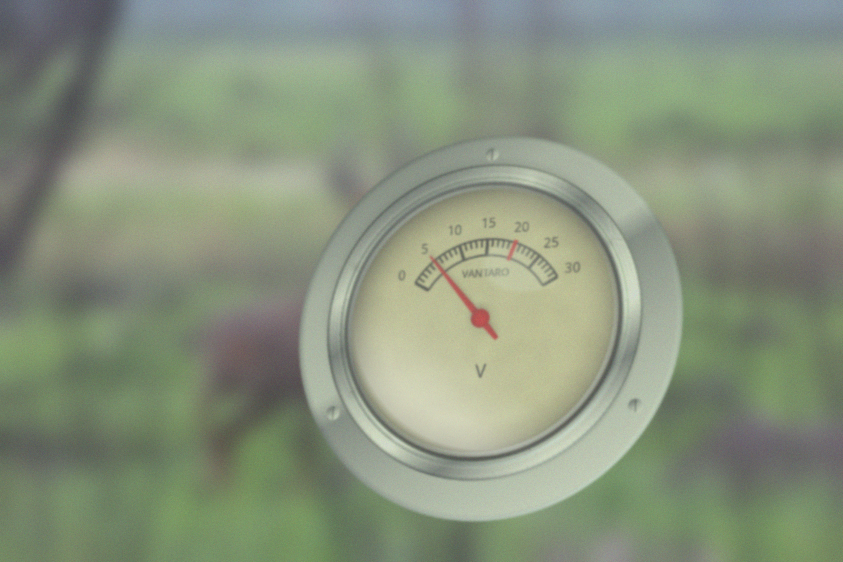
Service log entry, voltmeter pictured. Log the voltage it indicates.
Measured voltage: 5 V
